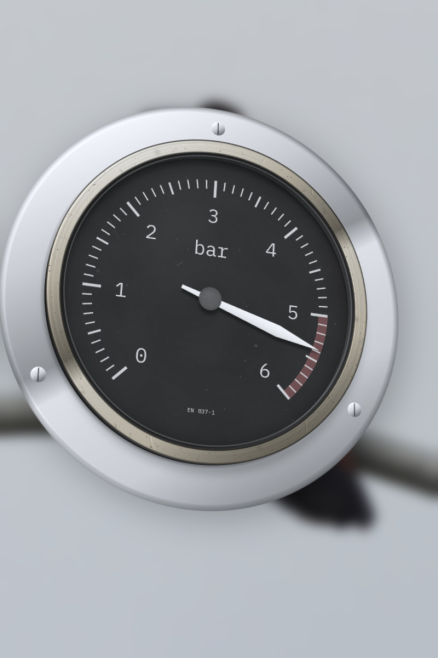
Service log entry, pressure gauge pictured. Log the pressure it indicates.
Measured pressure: 5.4 bar
